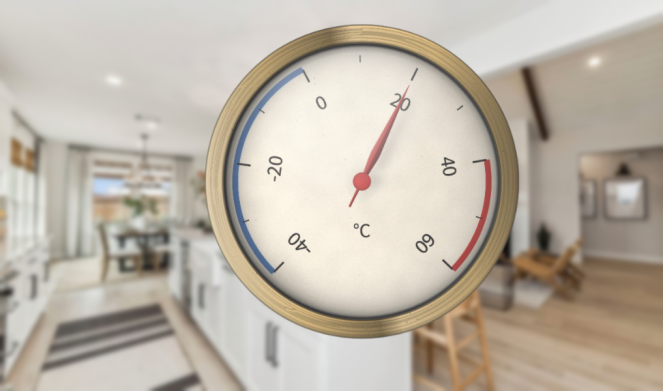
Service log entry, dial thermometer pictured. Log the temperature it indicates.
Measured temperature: 20 °C
